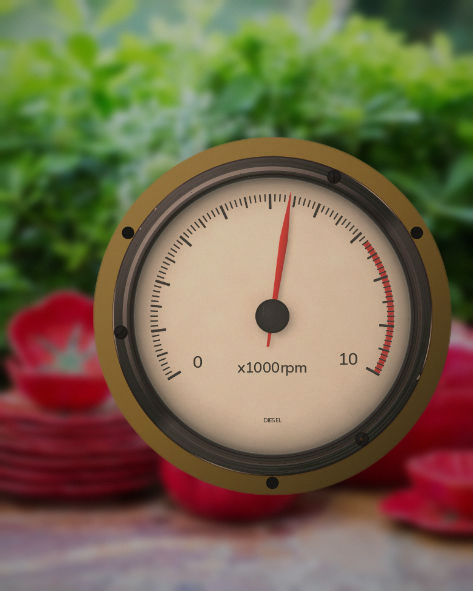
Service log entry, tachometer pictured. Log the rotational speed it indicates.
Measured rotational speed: 5400 rpm
